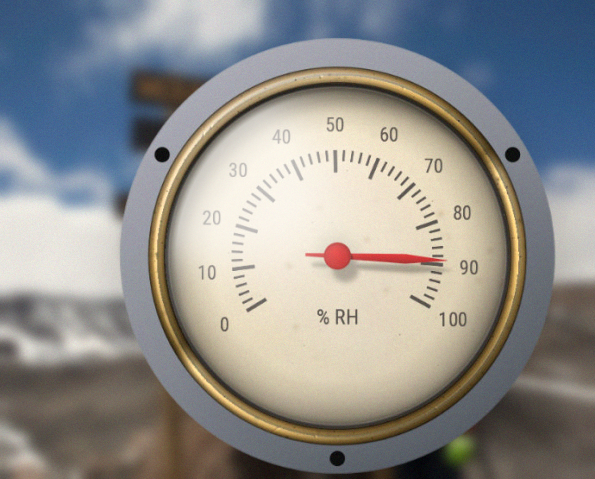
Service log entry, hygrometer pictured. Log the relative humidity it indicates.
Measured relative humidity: 89 %
